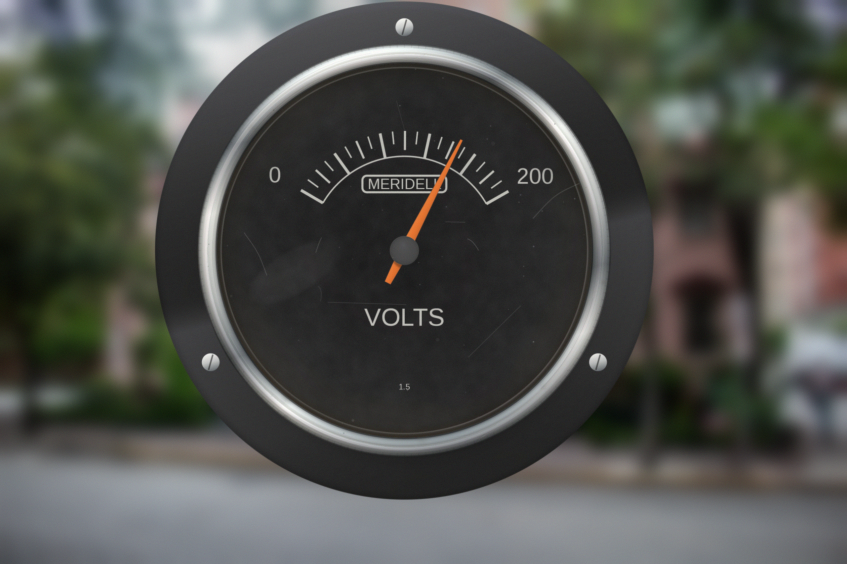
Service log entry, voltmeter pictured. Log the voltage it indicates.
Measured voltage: 145 V
